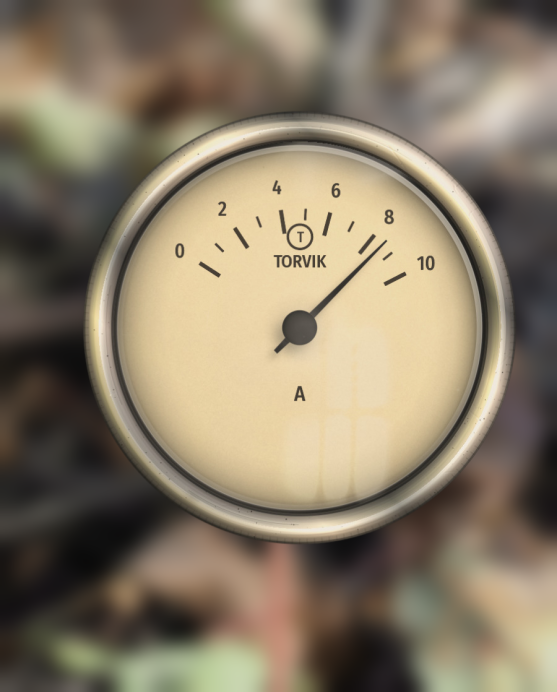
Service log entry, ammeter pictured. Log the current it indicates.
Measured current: 8.5 A
